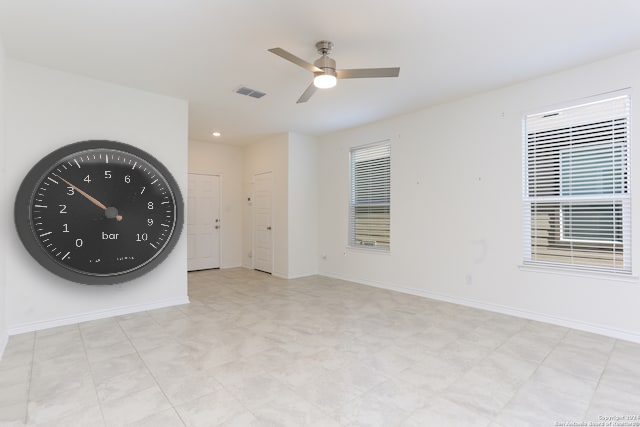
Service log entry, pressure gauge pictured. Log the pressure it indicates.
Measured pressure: 3.2 bar
